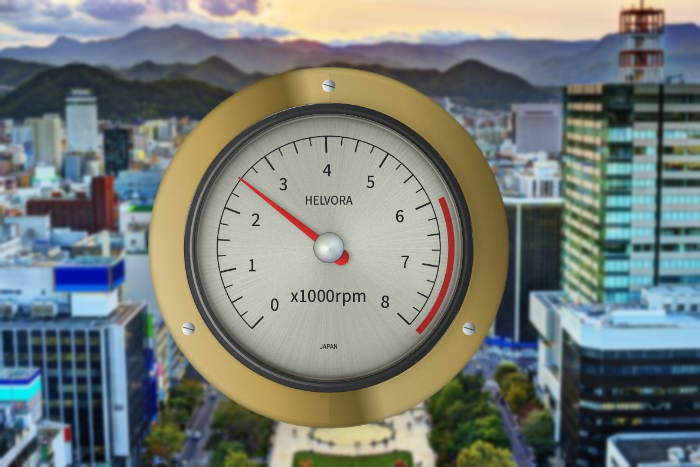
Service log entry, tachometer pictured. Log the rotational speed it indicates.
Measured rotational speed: 2500 rpm
